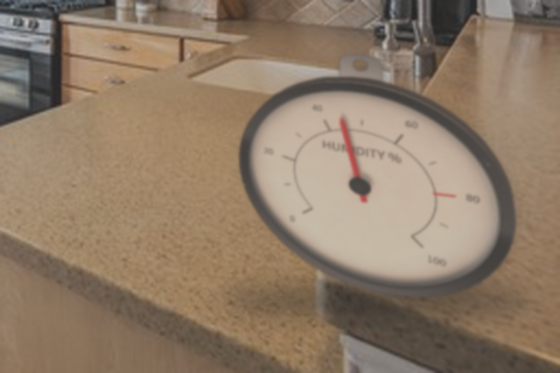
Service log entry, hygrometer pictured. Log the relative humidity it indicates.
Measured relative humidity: 45 %
